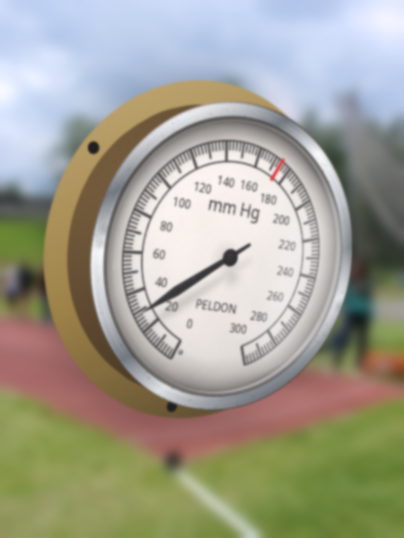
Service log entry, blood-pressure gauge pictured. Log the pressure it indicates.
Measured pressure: 30 mmHg
